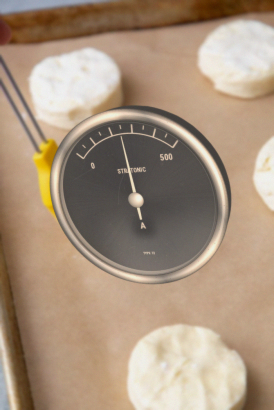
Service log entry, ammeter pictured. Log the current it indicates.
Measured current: 250 A
